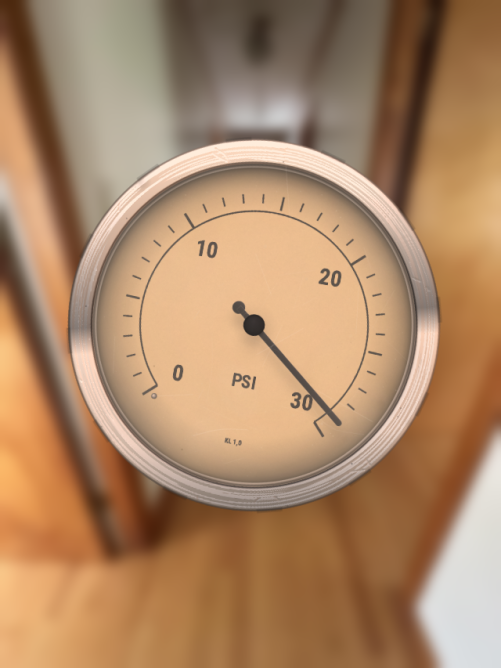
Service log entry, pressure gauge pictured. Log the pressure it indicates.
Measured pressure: 29 psi
